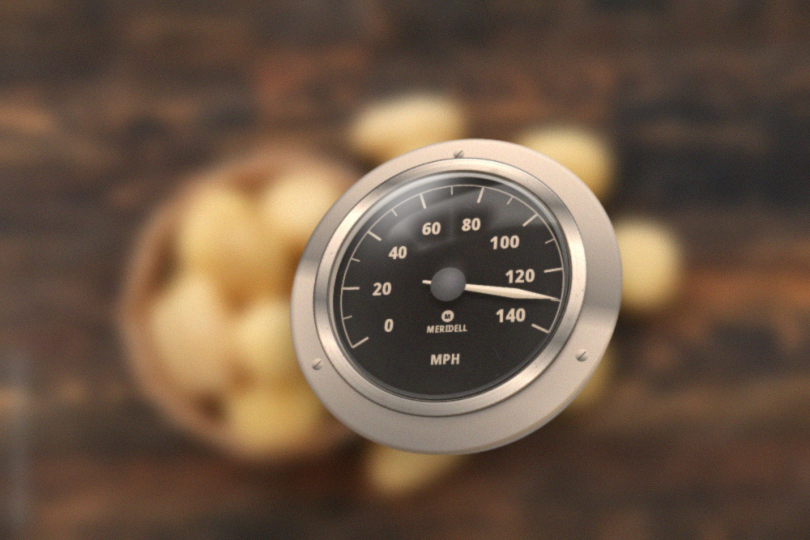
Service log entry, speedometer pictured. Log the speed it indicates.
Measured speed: 130 mph
